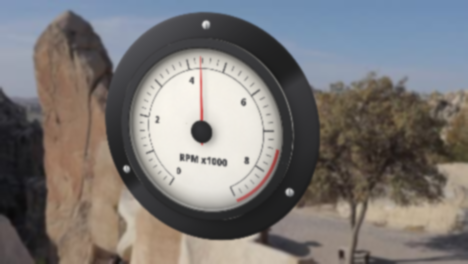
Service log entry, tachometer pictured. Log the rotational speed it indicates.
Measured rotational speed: 4400 rpm
